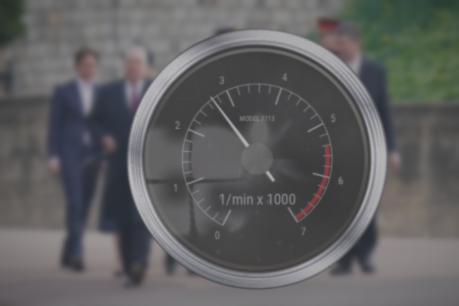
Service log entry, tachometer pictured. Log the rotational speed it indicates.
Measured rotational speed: 2700 rpm
